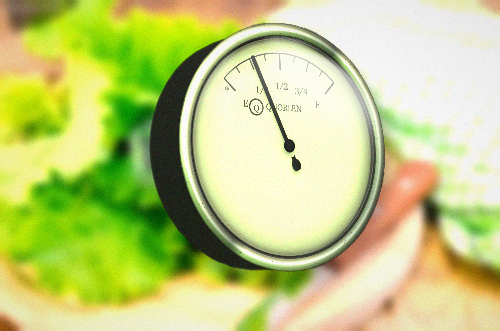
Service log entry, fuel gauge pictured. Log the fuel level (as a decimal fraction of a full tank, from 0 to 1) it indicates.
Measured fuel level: 0.25
